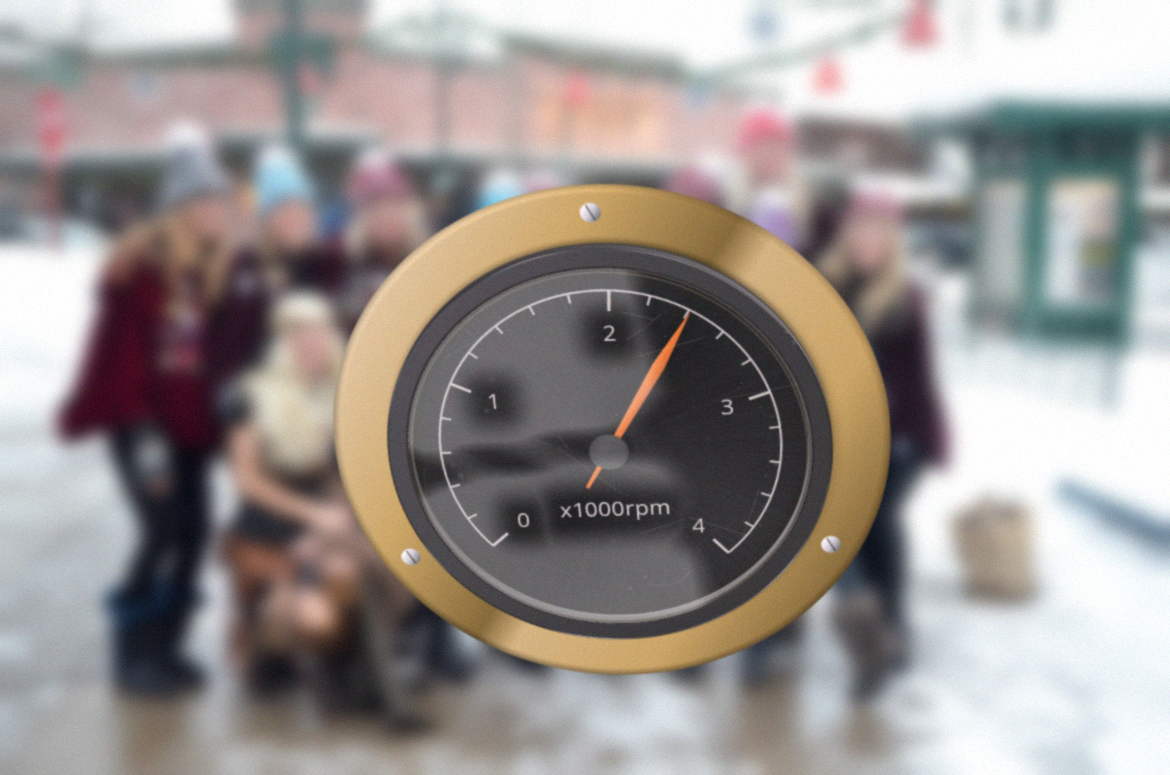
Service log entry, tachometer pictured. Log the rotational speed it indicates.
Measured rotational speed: 2400 rpm
